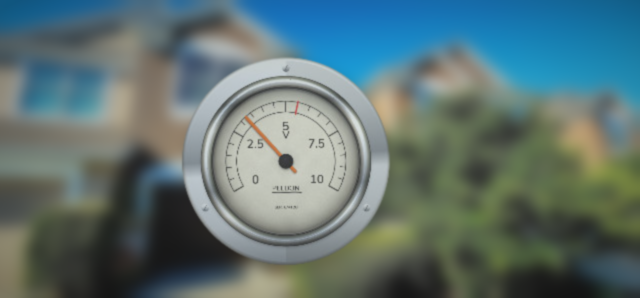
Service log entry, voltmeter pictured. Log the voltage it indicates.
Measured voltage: 3.25 V
